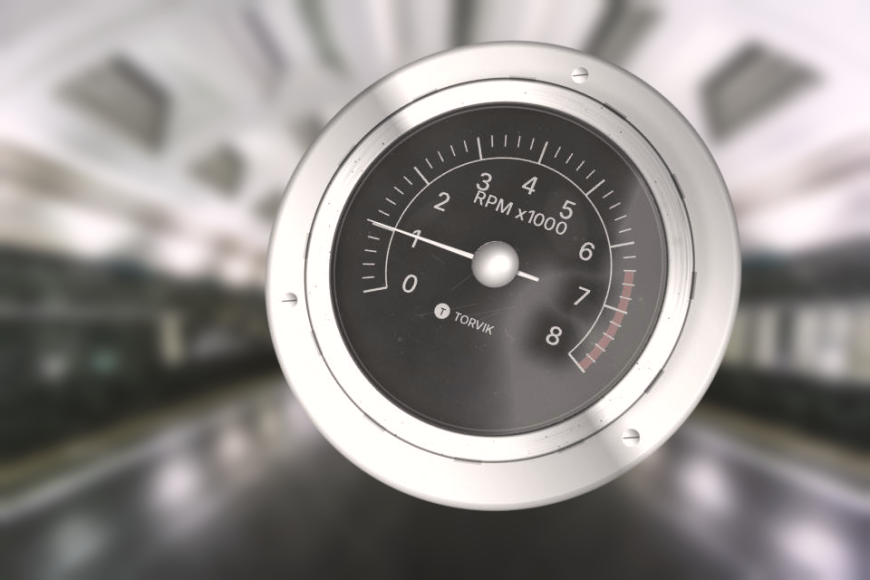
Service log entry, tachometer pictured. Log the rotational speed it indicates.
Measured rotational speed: 1000 rpm
